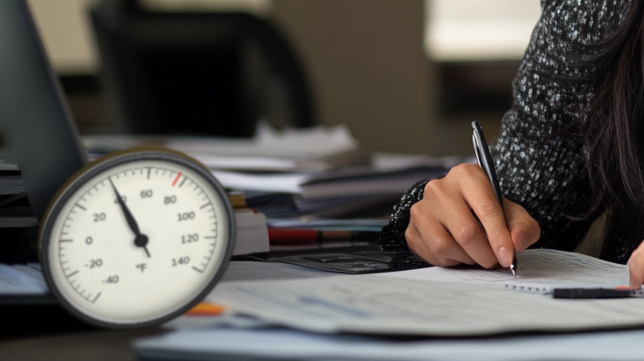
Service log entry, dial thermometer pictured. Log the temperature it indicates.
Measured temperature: 40 °F
